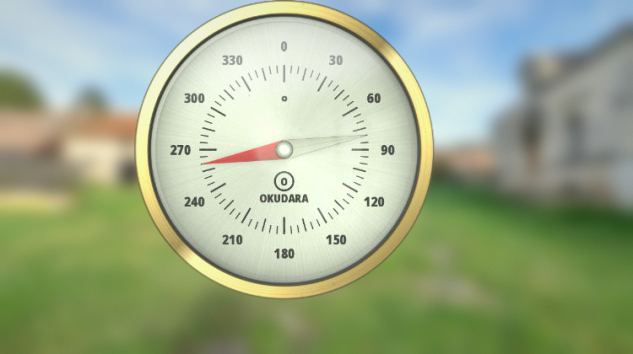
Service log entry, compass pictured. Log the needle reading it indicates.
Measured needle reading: 260 °
